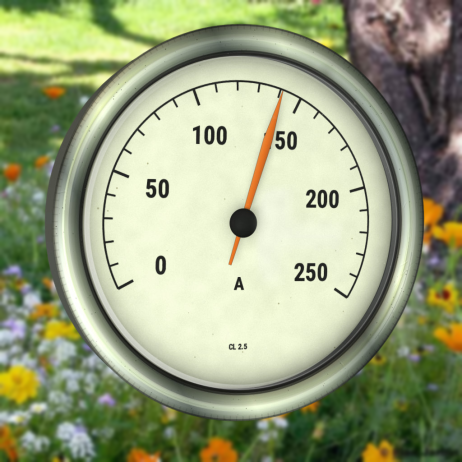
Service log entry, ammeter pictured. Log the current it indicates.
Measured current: 140 A
